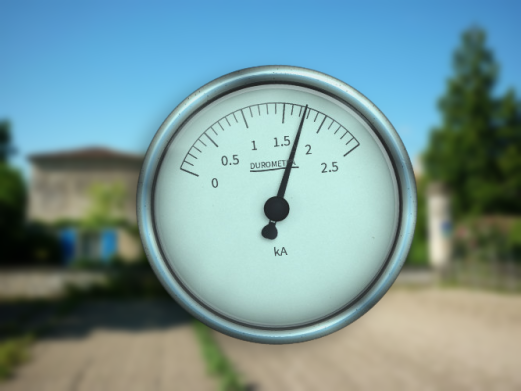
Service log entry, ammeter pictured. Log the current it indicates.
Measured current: 1.75 kA
